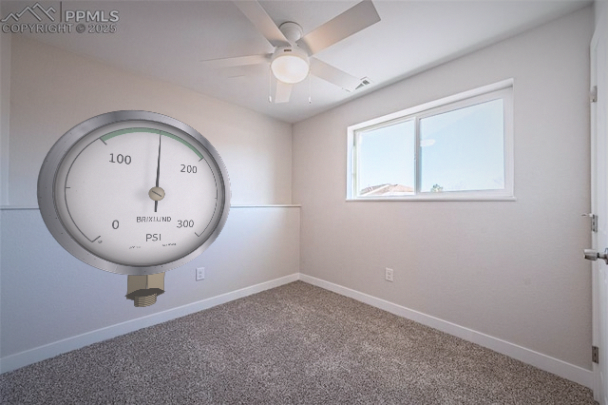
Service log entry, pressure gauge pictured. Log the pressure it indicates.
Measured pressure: 150 psi
